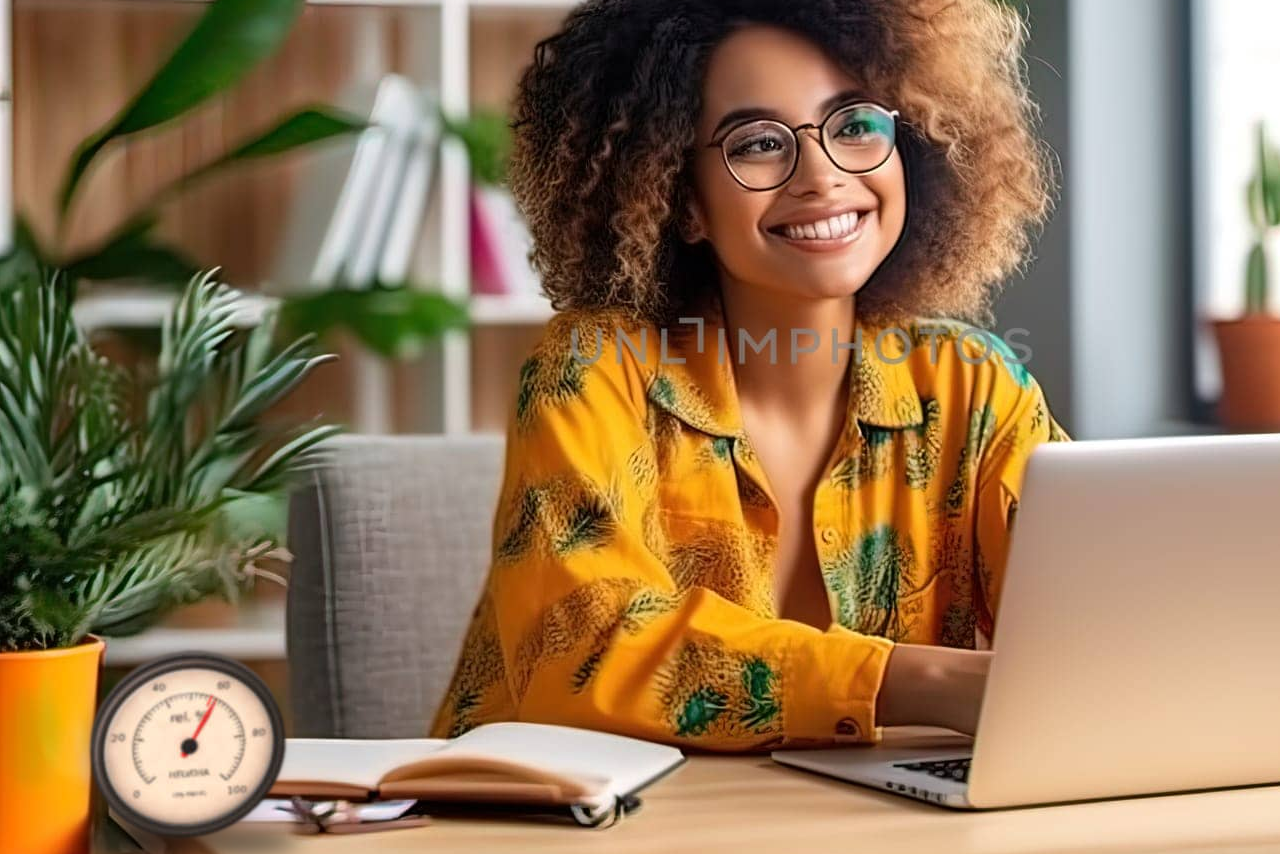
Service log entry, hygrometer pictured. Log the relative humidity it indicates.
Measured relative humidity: 60 %
